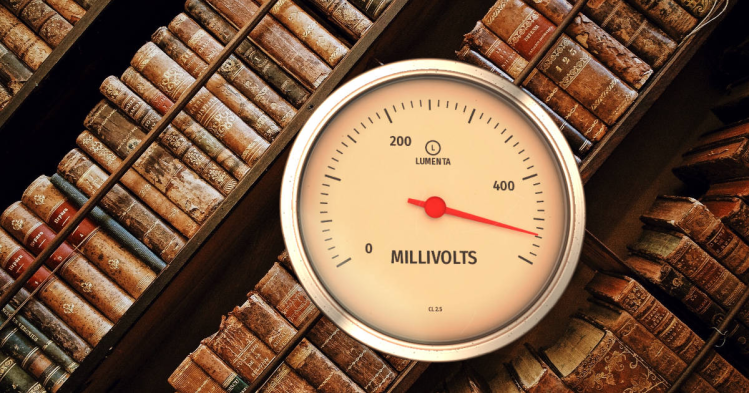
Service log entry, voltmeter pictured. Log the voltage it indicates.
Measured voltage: 470 mV
